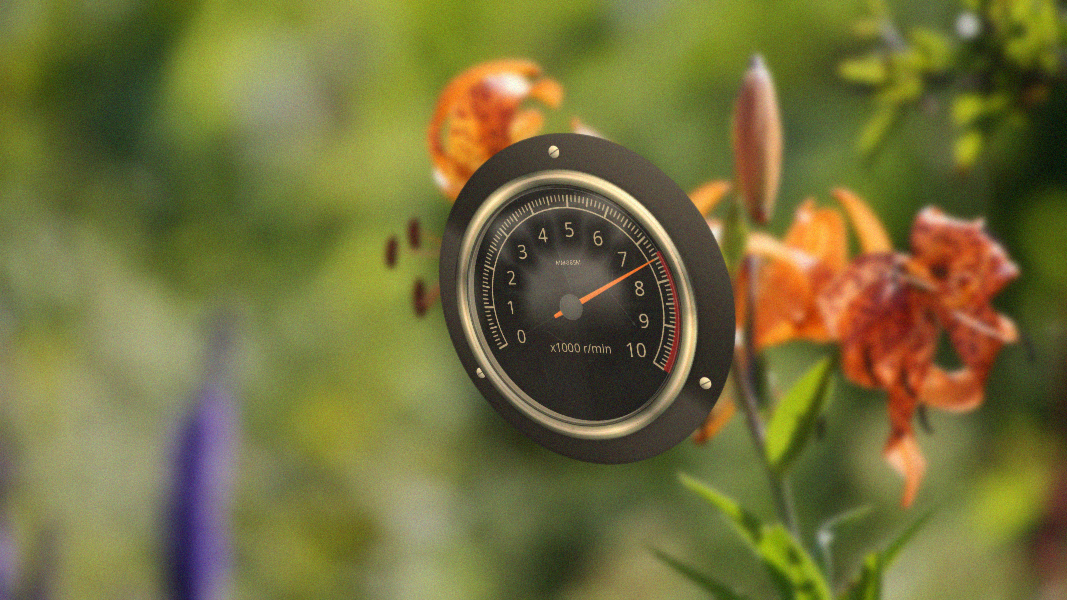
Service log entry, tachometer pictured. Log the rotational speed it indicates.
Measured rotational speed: 7500 rpm
